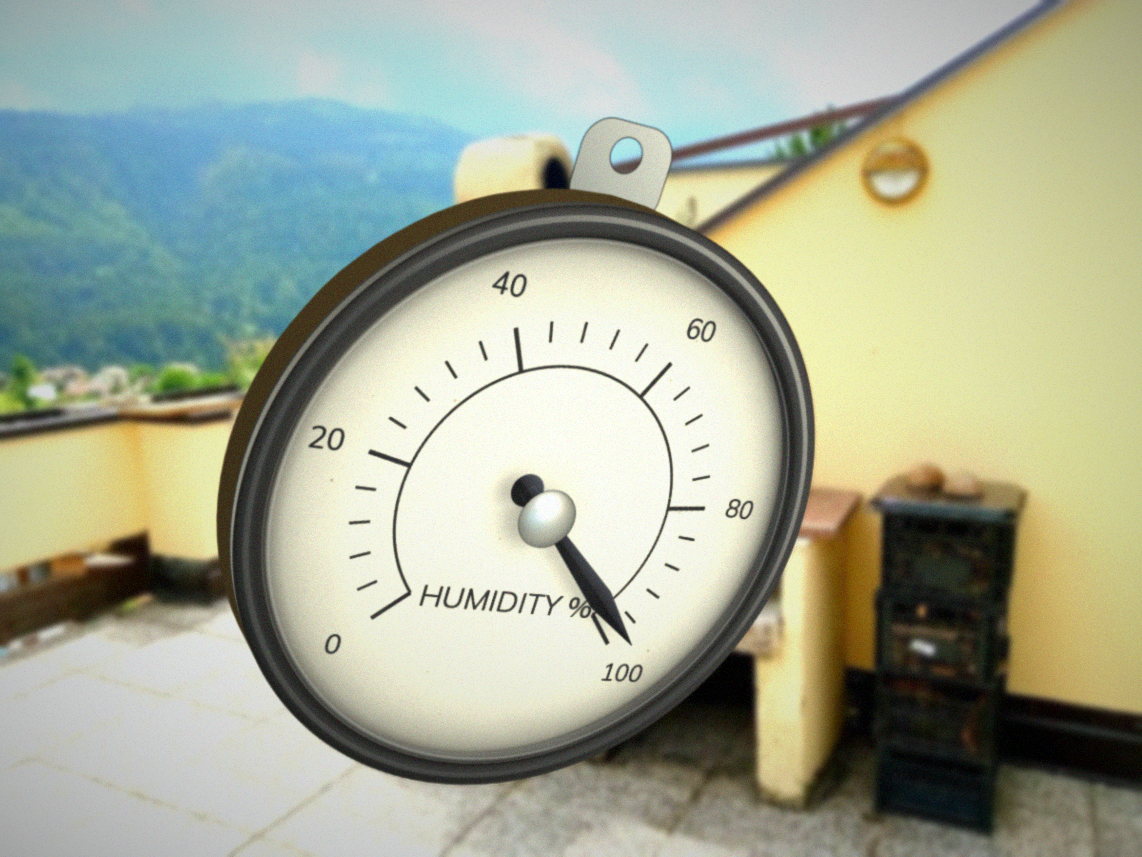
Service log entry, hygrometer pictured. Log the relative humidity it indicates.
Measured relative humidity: 98 %
